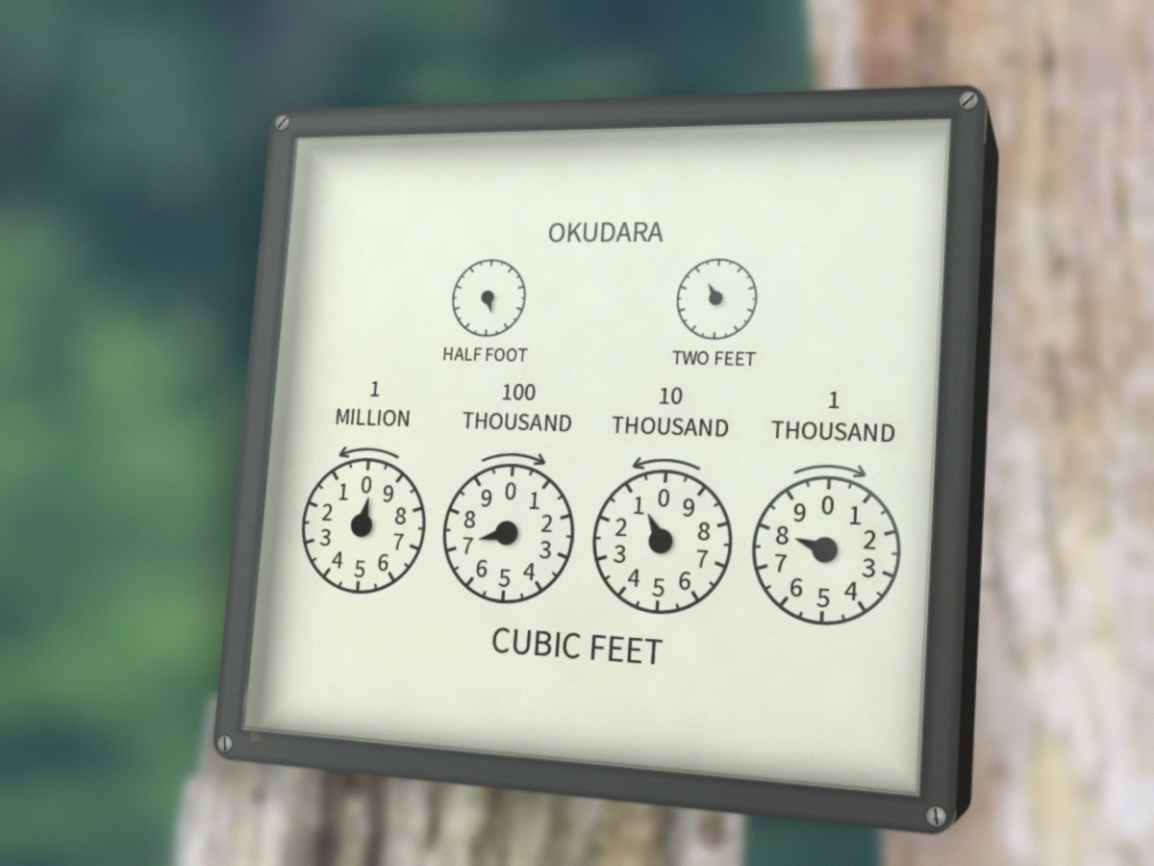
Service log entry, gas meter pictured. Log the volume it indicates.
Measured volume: 970800 ft³
